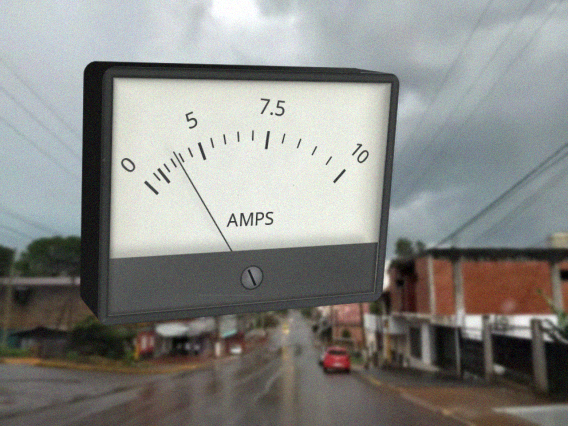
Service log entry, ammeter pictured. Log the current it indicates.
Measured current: 3.75 A
